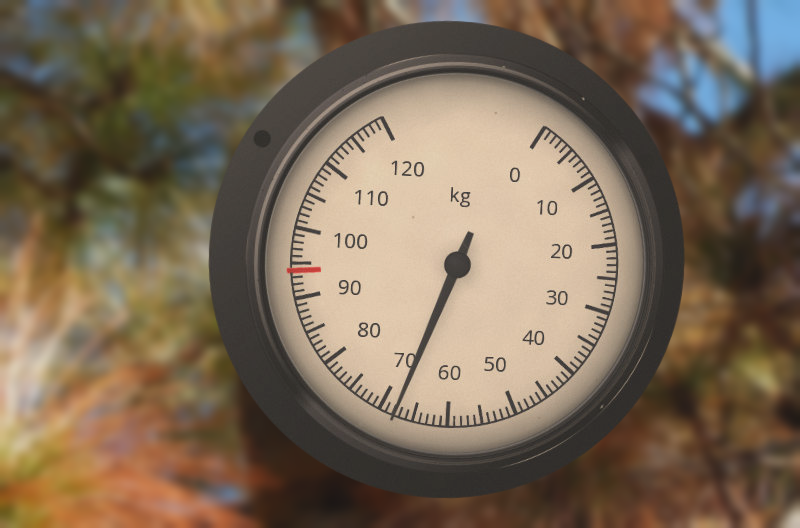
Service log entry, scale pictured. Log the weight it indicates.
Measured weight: 68 kg
